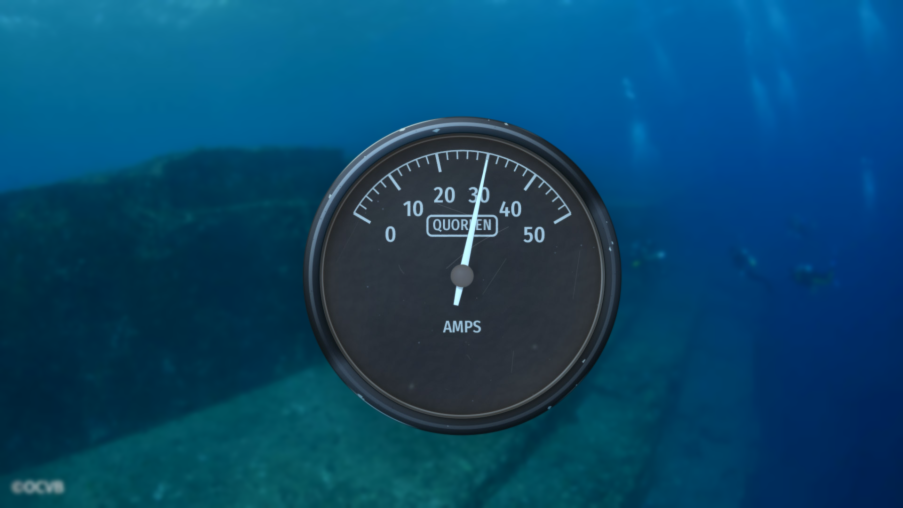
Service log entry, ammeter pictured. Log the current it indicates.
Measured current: 30 A
